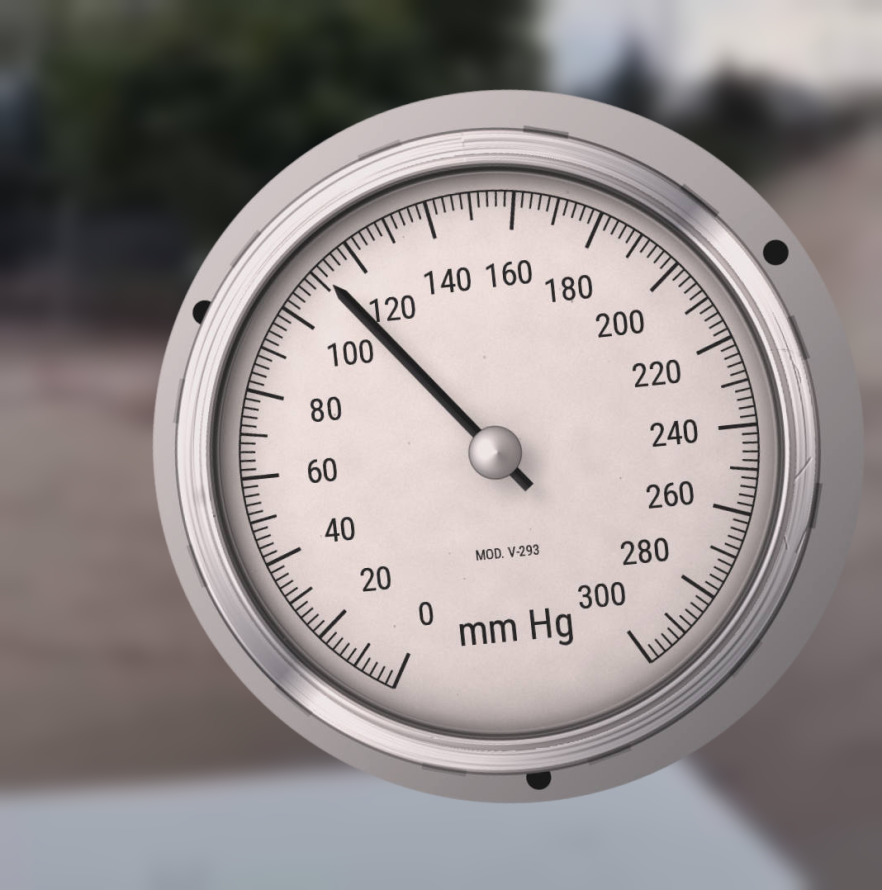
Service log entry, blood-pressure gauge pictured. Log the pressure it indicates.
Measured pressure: 112 mmHg
